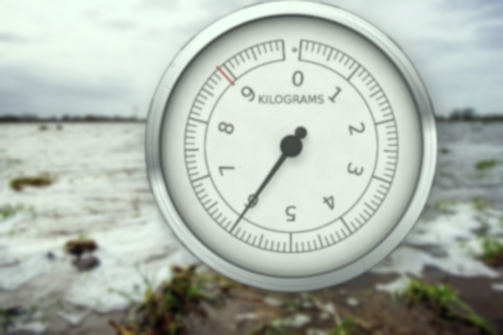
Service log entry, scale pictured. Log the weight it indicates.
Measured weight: 6 kg
